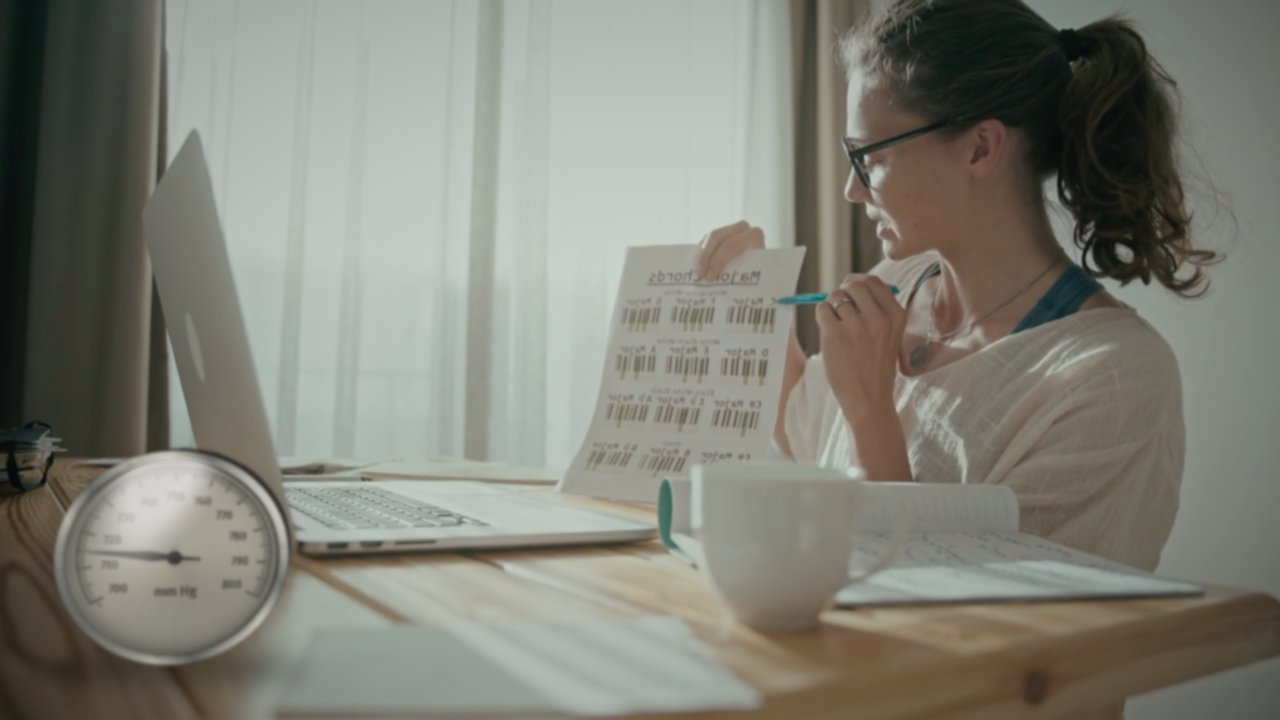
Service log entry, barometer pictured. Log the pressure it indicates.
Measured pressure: 715 mmHg
